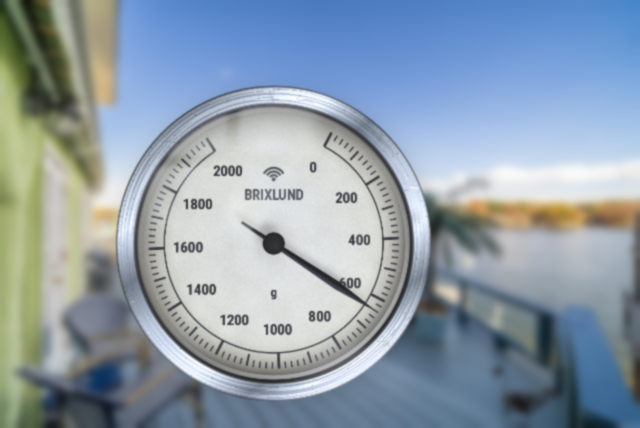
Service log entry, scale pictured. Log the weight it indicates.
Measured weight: 640 g
